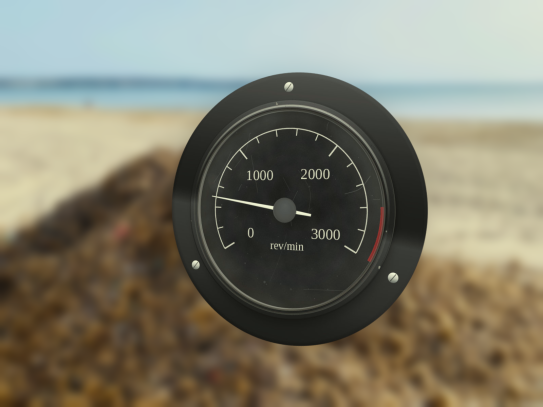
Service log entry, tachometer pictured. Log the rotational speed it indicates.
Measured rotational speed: 500 rpm
